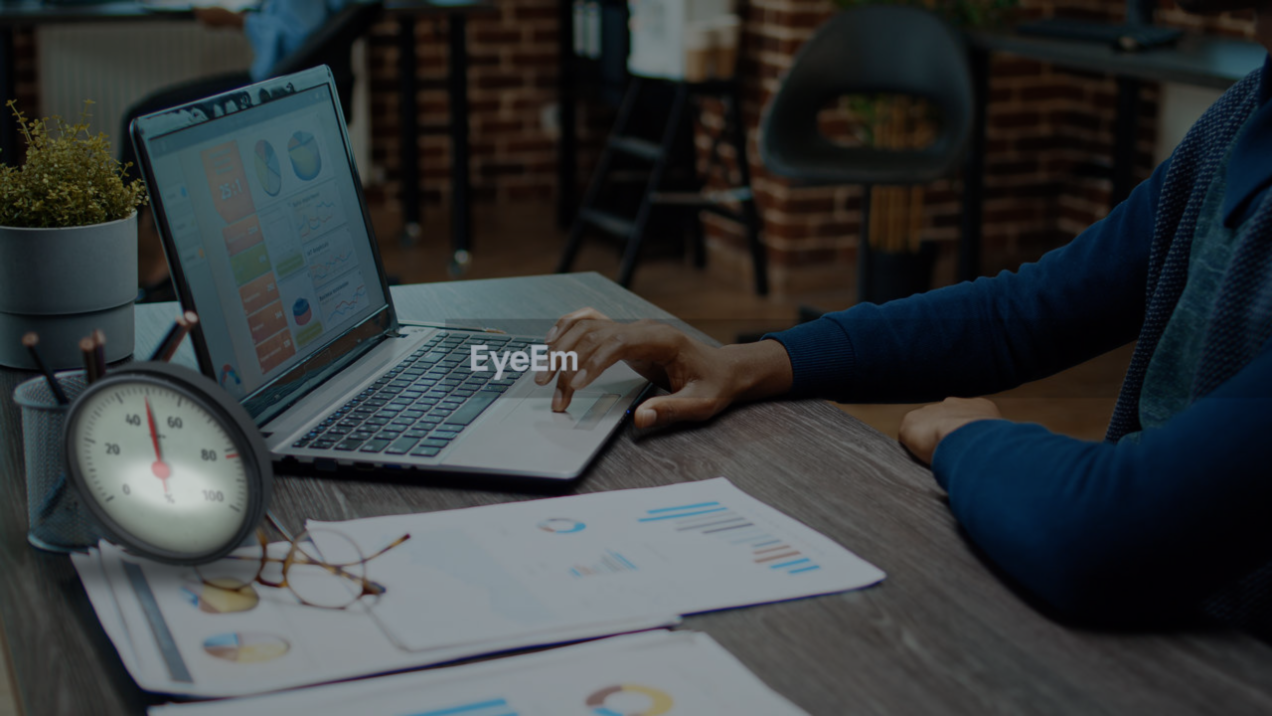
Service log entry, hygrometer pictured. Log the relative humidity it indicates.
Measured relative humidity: 50 %
